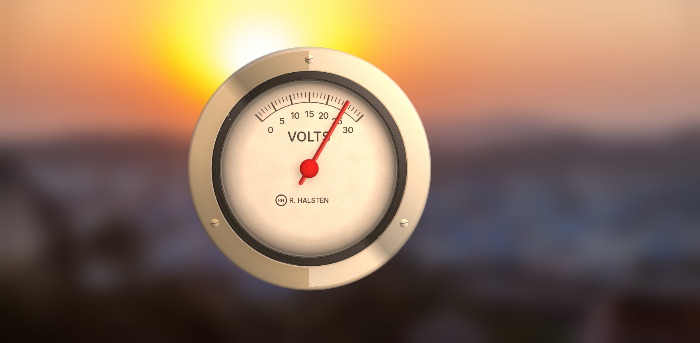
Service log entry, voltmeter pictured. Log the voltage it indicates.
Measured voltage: 25 V
